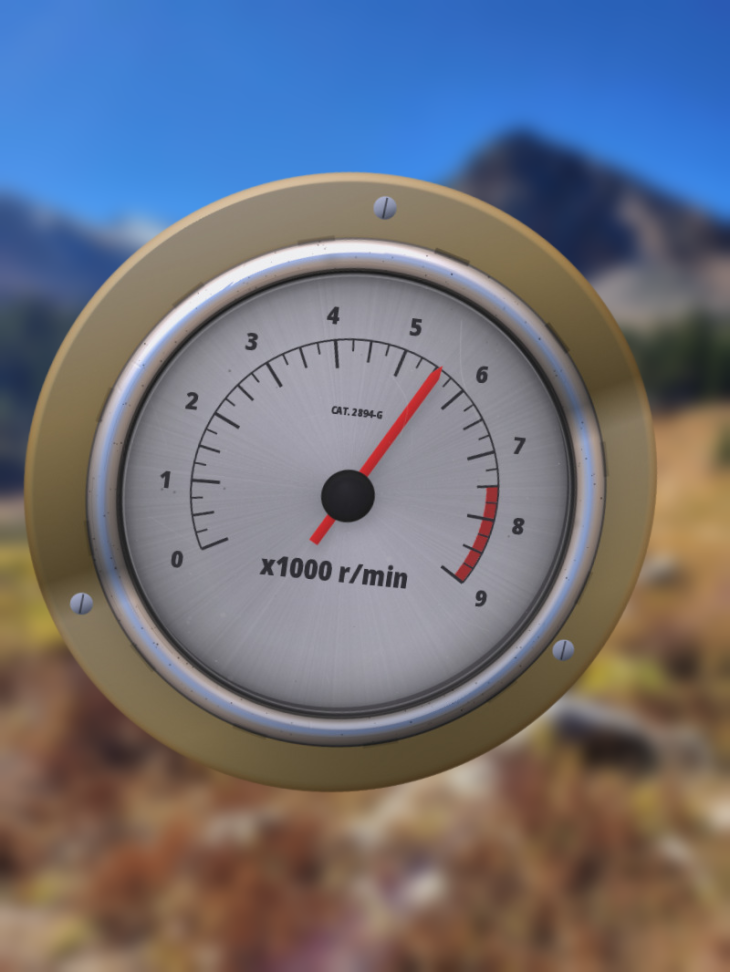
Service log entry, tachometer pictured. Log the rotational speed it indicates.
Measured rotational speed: 5500 rpm
